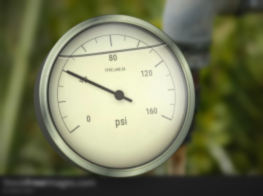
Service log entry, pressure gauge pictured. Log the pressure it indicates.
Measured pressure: 40 psi
